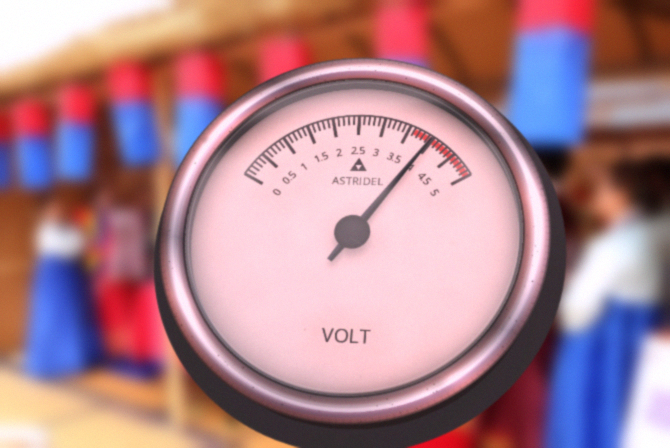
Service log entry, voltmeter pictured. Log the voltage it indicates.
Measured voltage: 4 V
